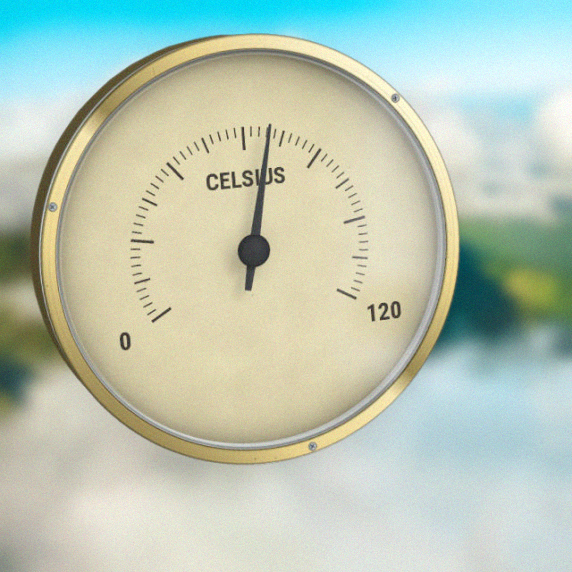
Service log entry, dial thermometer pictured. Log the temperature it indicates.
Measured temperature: 66 °C
